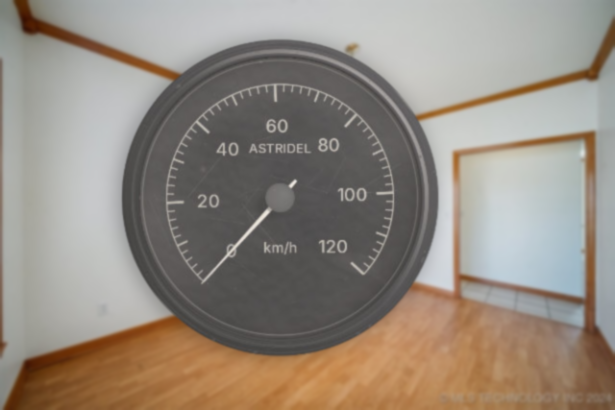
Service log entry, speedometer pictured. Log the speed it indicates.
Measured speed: 0 km/h
